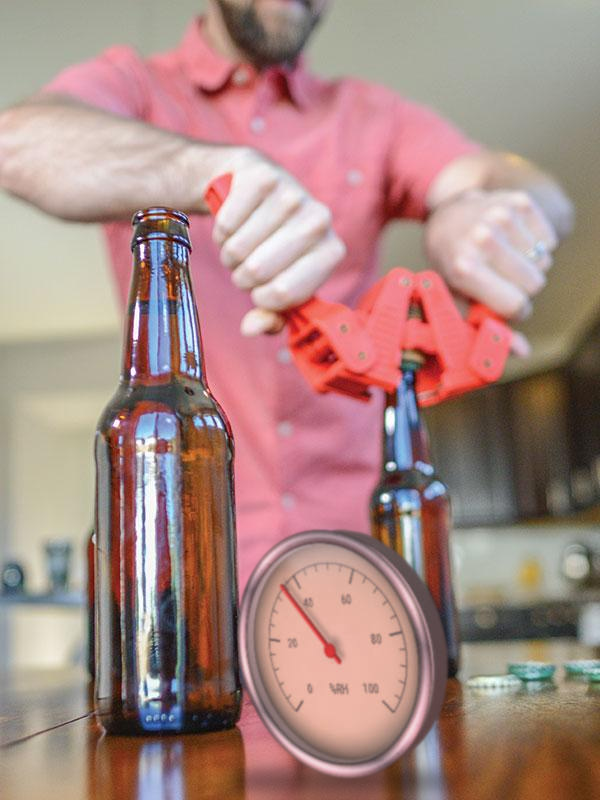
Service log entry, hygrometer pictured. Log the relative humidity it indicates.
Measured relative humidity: 36 %
